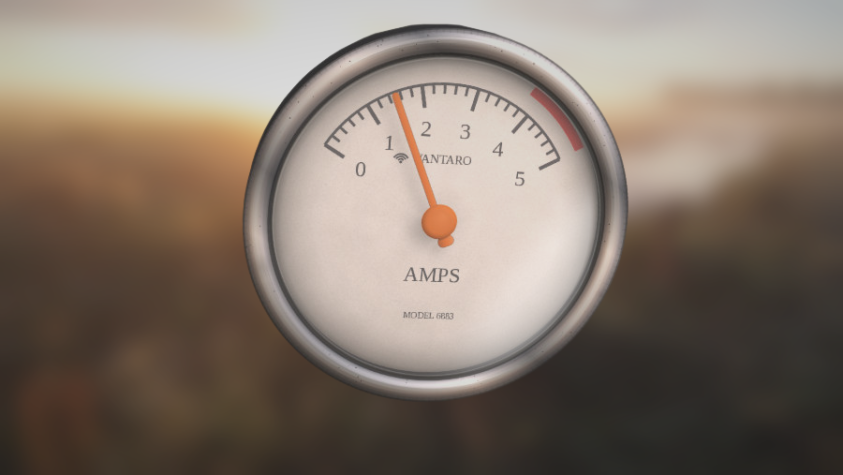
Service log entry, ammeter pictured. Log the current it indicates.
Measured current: 1.5 A
